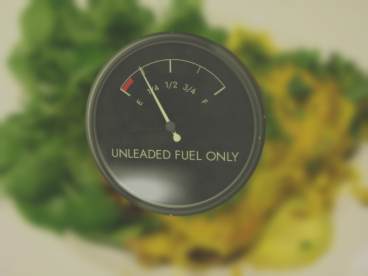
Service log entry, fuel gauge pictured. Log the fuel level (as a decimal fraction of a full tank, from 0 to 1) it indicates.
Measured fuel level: 0.25
